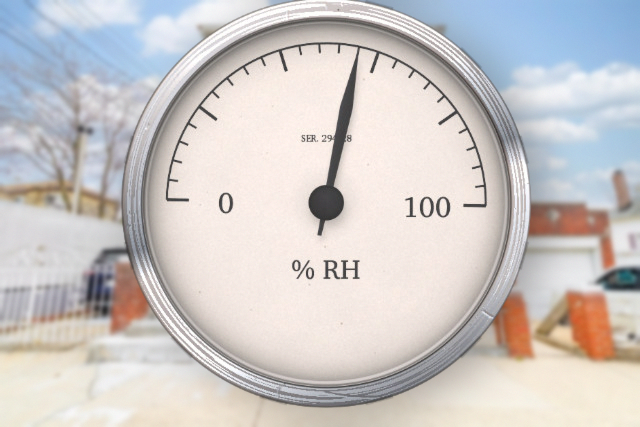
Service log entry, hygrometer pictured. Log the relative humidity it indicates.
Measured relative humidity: 56 %
